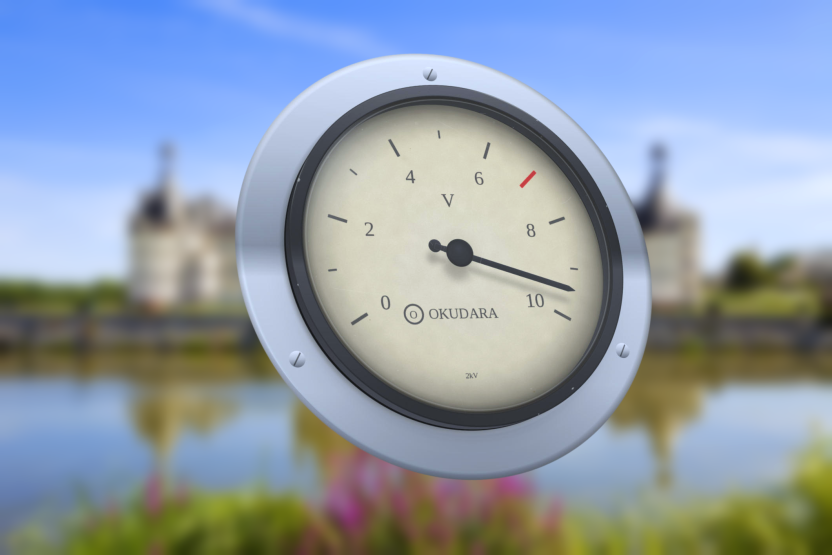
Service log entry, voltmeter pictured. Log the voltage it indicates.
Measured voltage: 9.5 V
